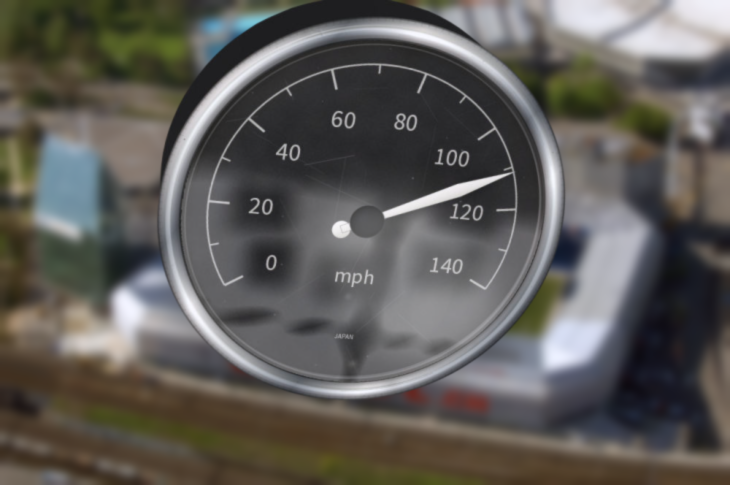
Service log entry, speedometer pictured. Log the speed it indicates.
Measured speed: 110 mph
